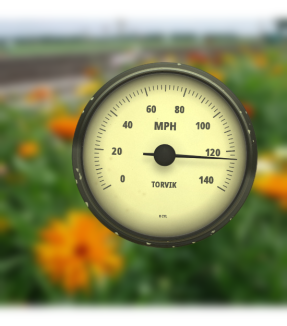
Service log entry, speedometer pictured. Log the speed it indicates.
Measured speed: 124 mph
